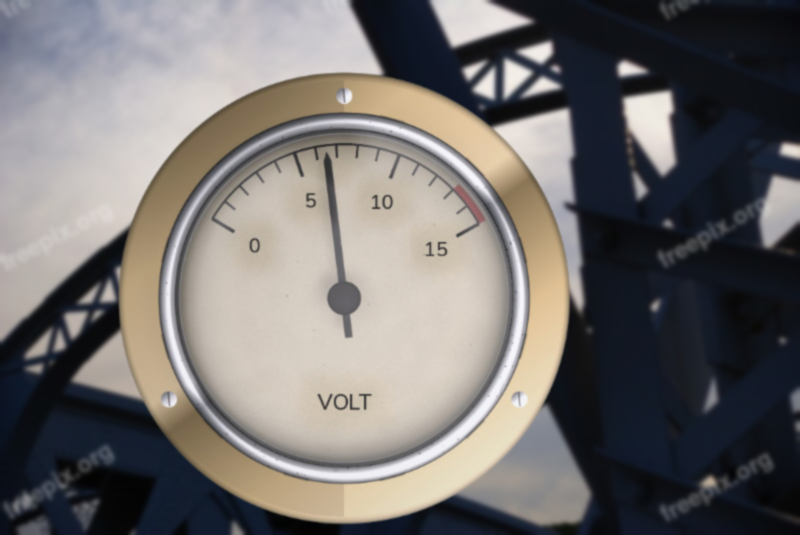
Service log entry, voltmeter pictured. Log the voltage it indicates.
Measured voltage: 6.5 V
